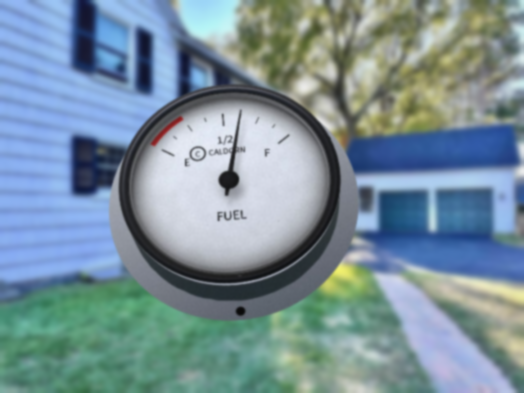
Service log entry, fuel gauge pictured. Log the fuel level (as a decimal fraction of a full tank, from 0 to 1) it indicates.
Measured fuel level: 0.625
